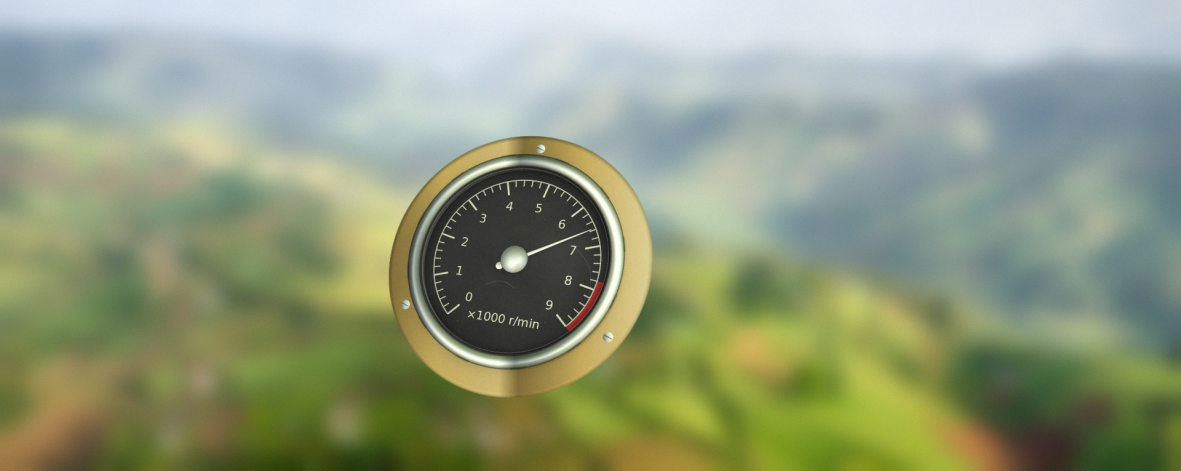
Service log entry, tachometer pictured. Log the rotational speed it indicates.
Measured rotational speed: 6600 rpm
